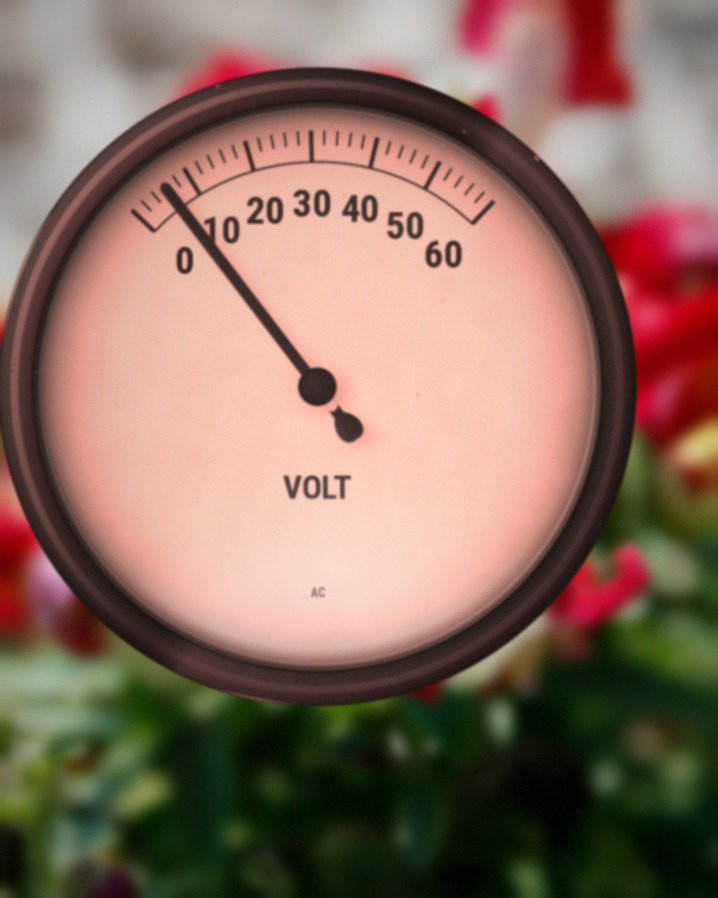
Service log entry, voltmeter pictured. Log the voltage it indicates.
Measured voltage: 6 V
